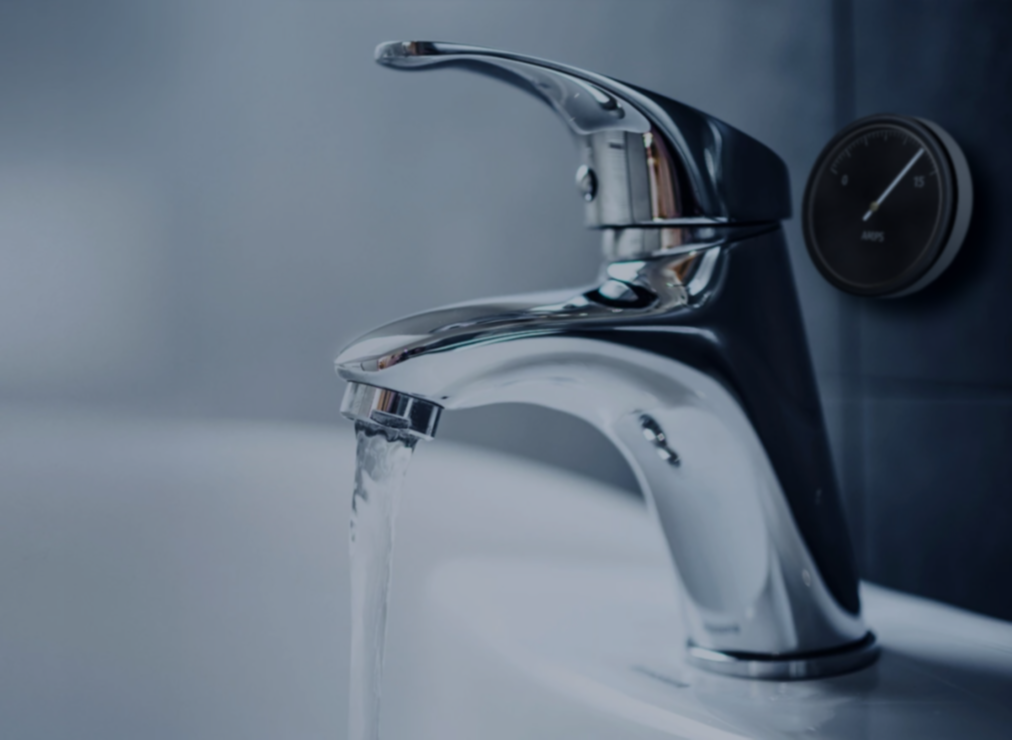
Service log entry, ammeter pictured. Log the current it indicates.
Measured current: 12.5 A
